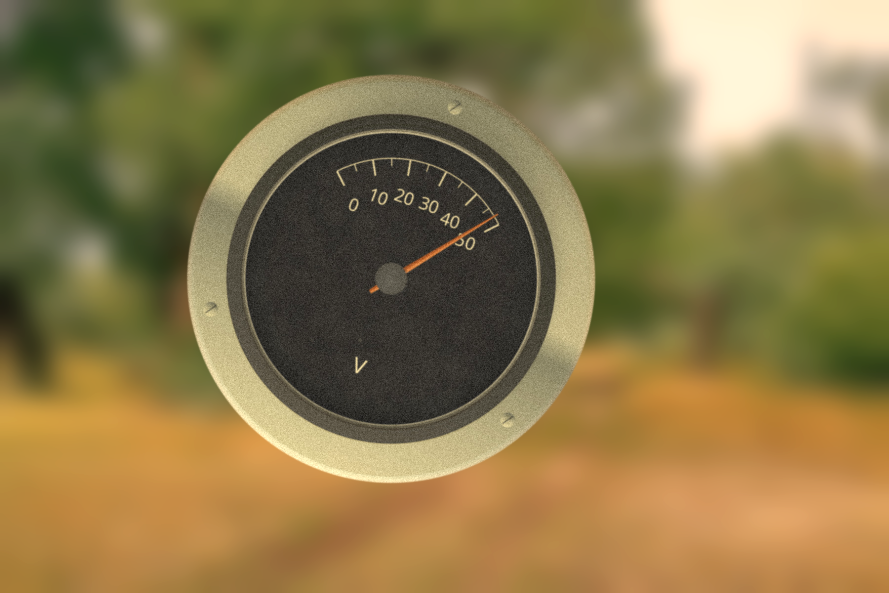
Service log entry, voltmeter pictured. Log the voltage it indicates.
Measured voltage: 47.5 V
